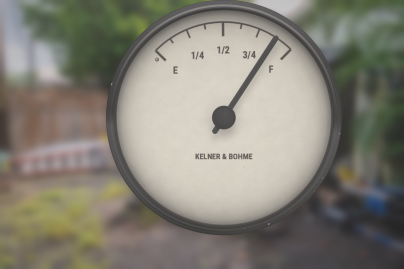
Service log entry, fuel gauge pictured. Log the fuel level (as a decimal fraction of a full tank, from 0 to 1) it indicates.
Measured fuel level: 0.875
